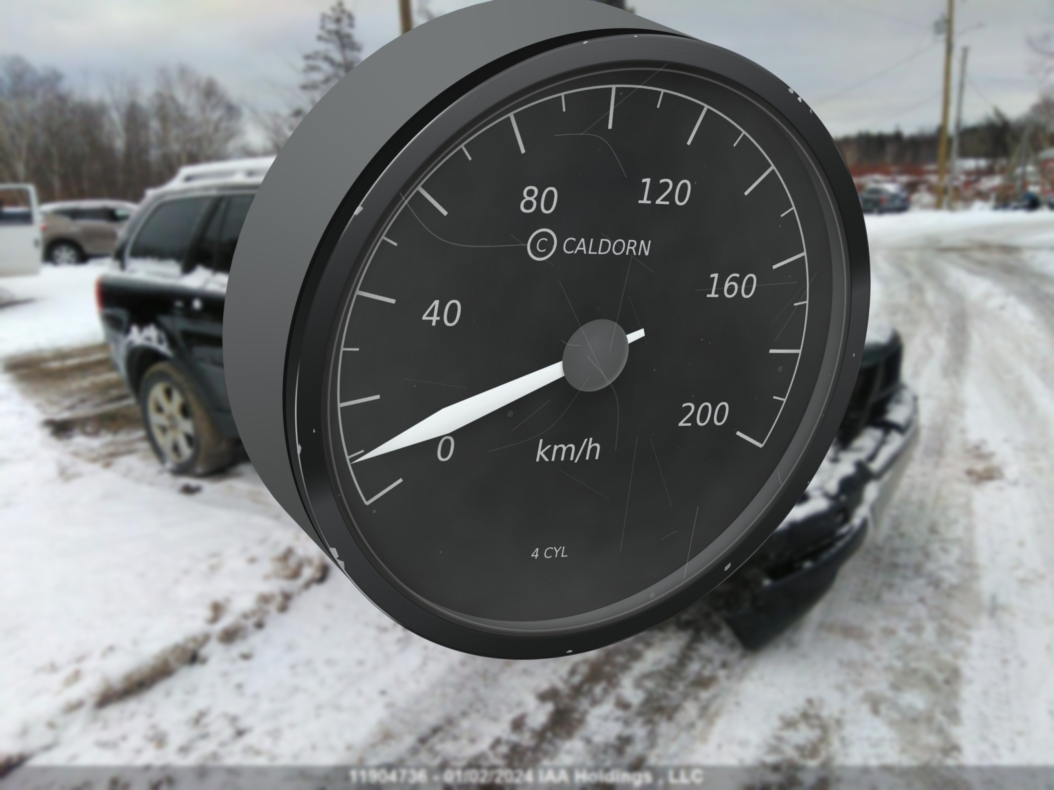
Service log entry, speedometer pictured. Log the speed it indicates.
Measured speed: 10 km/h
